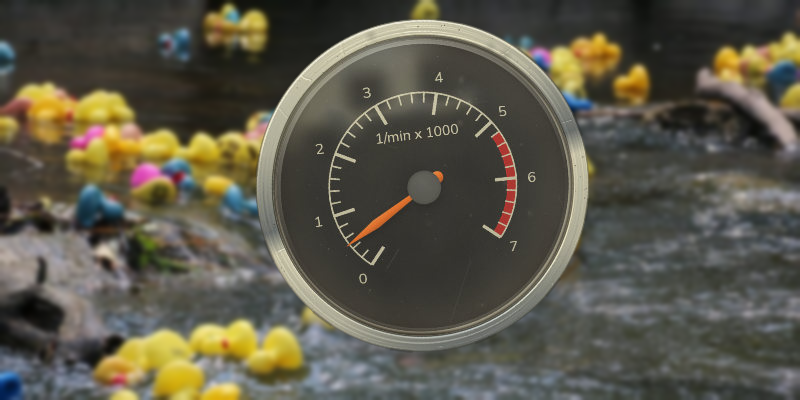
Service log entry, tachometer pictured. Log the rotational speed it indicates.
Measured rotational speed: 500 rpm
